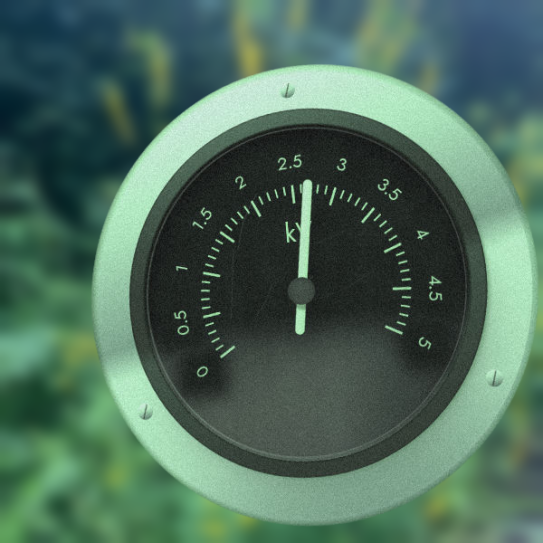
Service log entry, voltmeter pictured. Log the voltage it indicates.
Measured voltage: 2.7 kV
